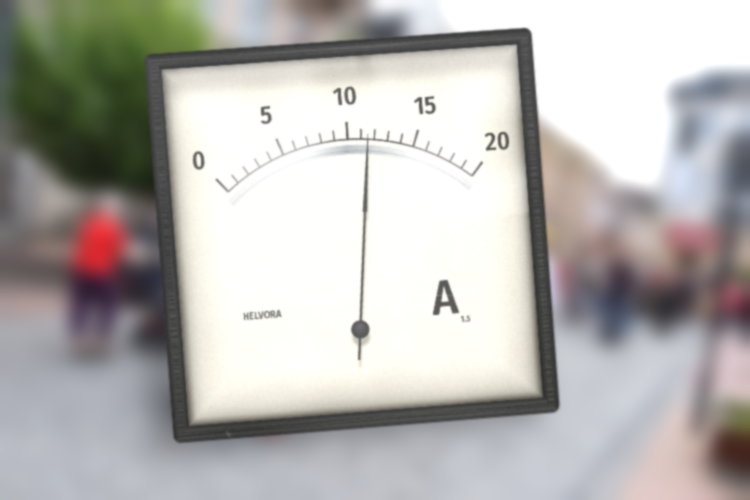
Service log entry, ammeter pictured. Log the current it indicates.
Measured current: 11.5 A
